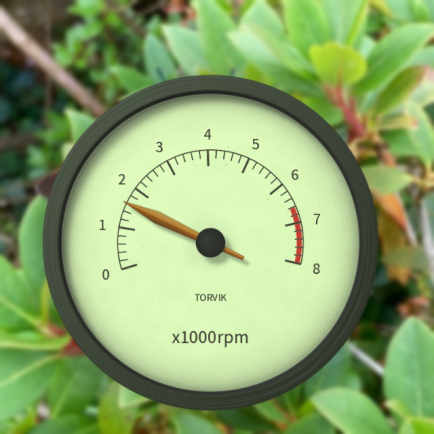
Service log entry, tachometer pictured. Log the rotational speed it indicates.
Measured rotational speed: 1600 rpm
